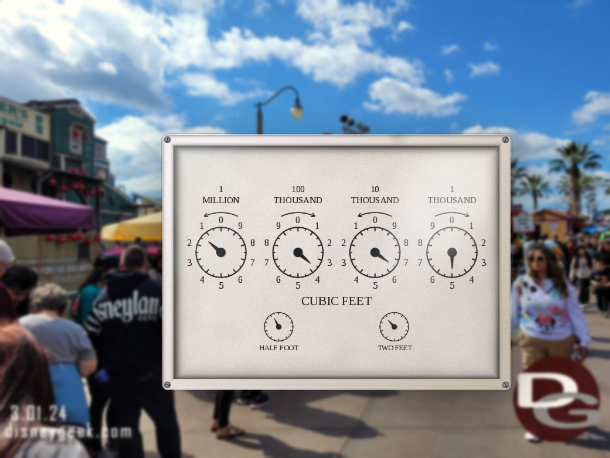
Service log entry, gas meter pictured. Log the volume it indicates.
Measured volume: 136500 ft³
